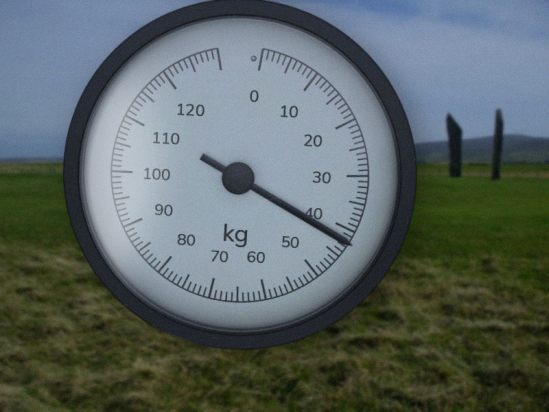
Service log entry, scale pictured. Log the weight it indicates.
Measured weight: 42 kg
